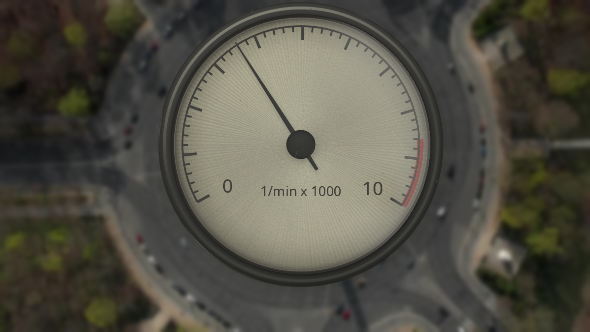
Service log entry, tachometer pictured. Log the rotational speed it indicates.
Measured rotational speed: 3600 rpm
